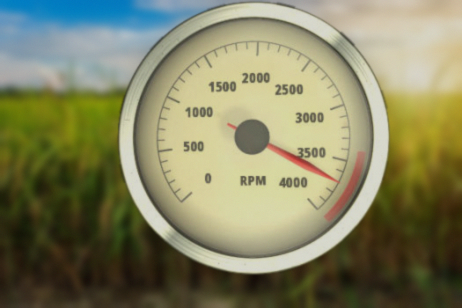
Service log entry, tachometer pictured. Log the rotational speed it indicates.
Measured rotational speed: 3700 rpm
